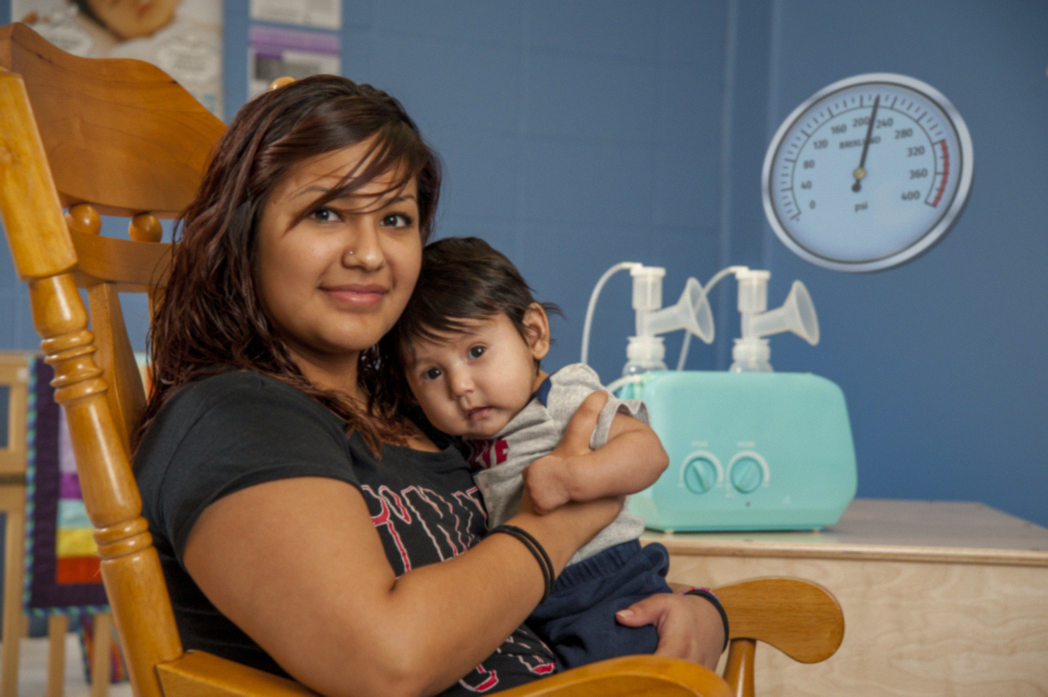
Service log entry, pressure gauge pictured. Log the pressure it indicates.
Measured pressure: 220 psi
